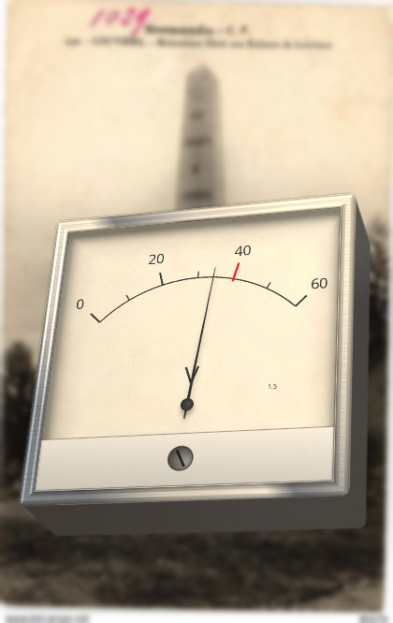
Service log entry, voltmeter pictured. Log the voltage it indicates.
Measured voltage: 35 V
